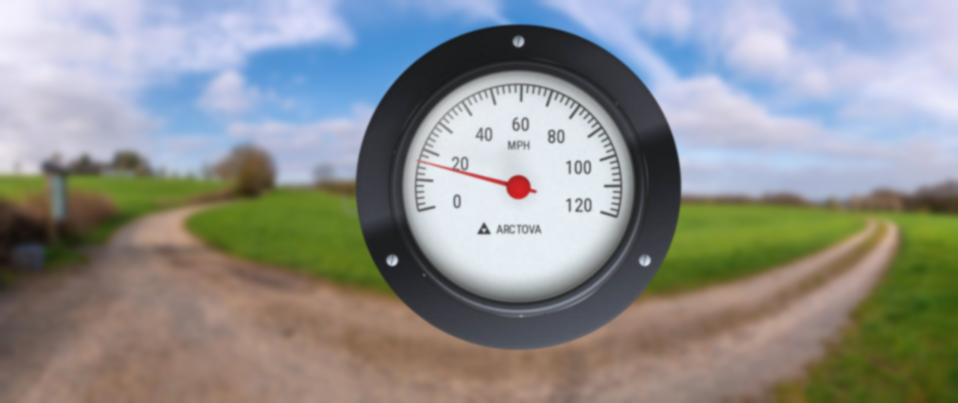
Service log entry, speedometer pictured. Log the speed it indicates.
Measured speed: 16 mph
